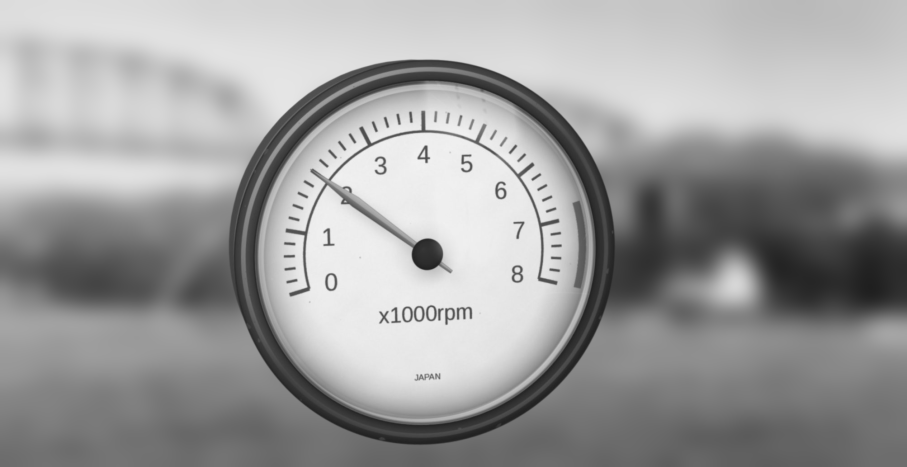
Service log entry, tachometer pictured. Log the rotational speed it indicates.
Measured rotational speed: 2000 rpm
